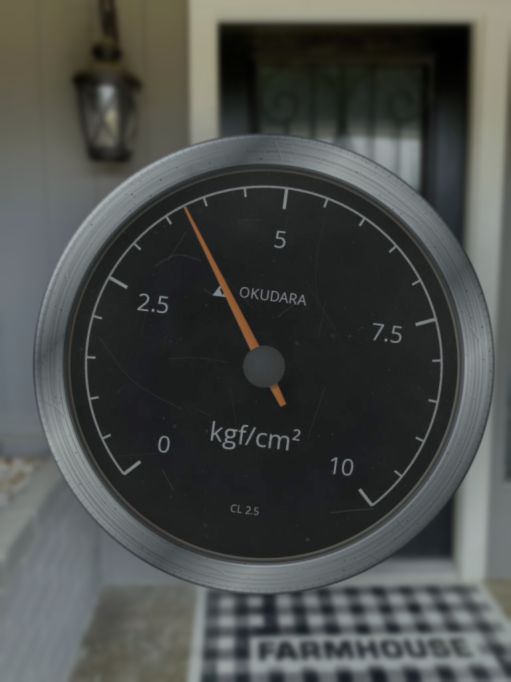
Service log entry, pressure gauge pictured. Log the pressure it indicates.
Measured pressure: 3.75 kg/cm²
